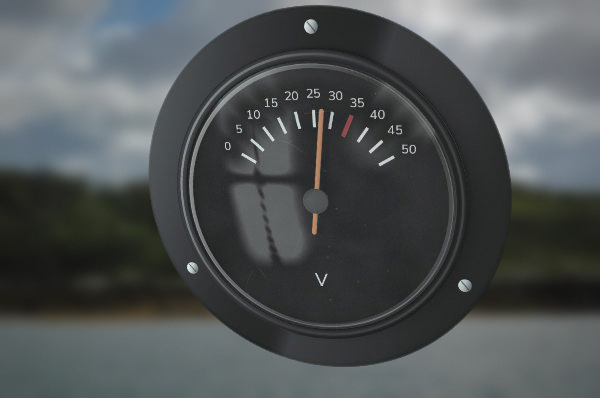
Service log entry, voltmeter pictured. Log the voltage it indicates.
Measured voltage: 27.5 V
